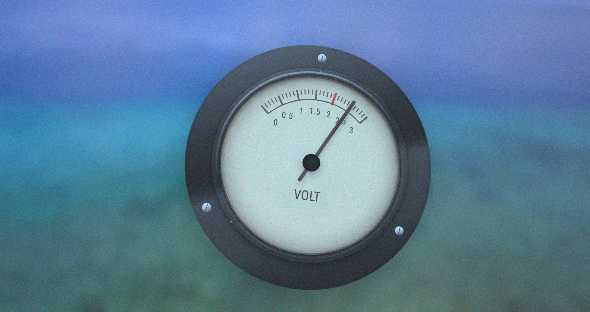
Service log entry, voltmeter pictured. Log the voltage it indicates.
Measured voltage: 2.5 V
